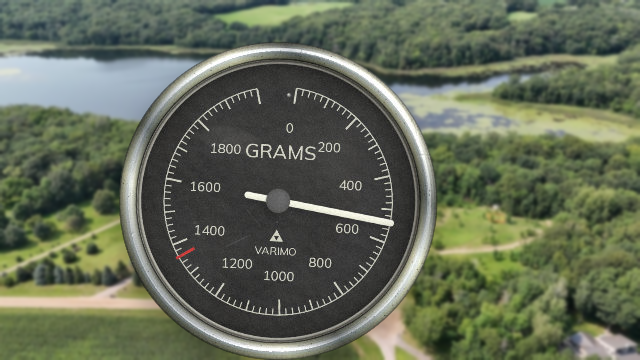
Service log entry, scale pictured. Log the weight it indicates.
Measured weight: 540 g
